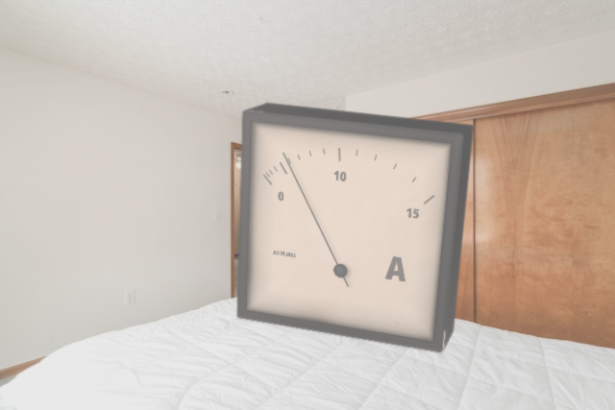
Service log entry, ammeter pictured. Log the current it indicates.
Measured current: 6 A
